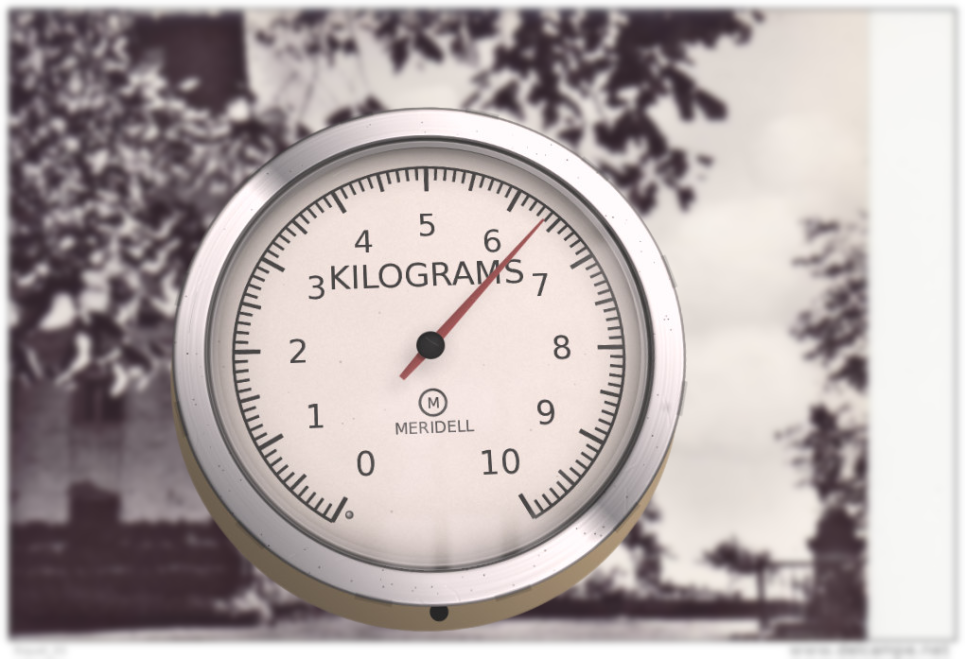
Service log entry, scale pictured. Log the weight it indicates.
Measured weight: 6.4 kg
